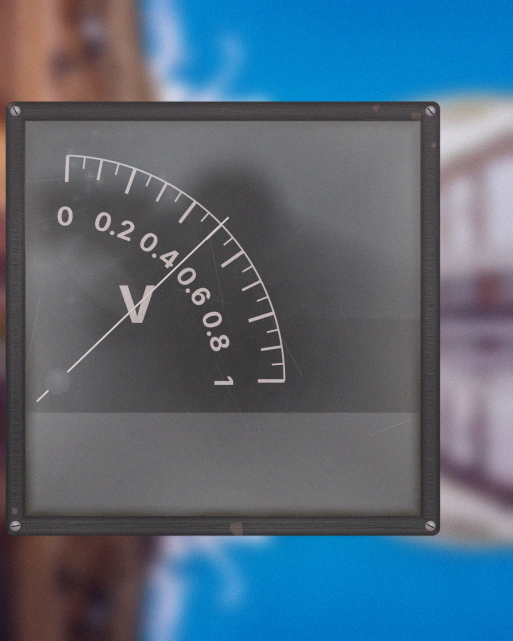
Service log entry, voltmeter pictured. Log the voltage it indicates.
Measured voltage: 0.5 V
